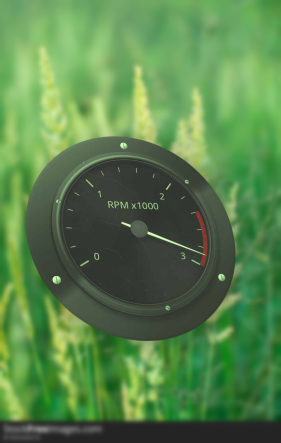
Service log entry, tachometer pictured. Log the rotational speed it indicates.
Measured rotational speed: 2900 rpm
